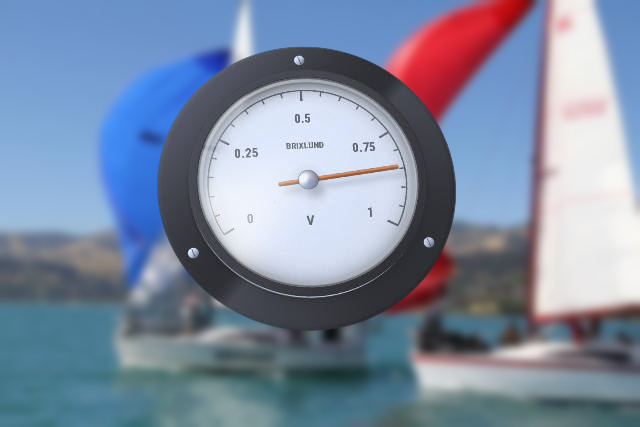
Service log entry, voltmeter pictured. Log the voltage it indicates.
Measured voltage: 0.85 V
